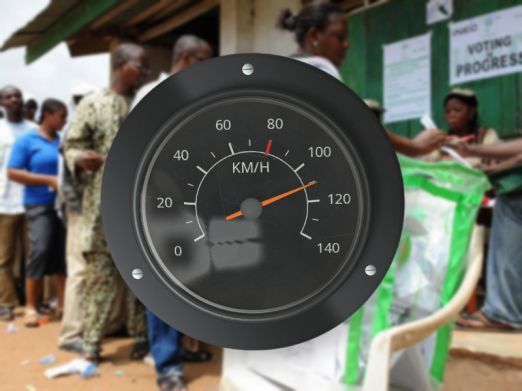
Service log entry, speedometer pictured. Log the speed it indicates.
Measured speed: 110 km/h
